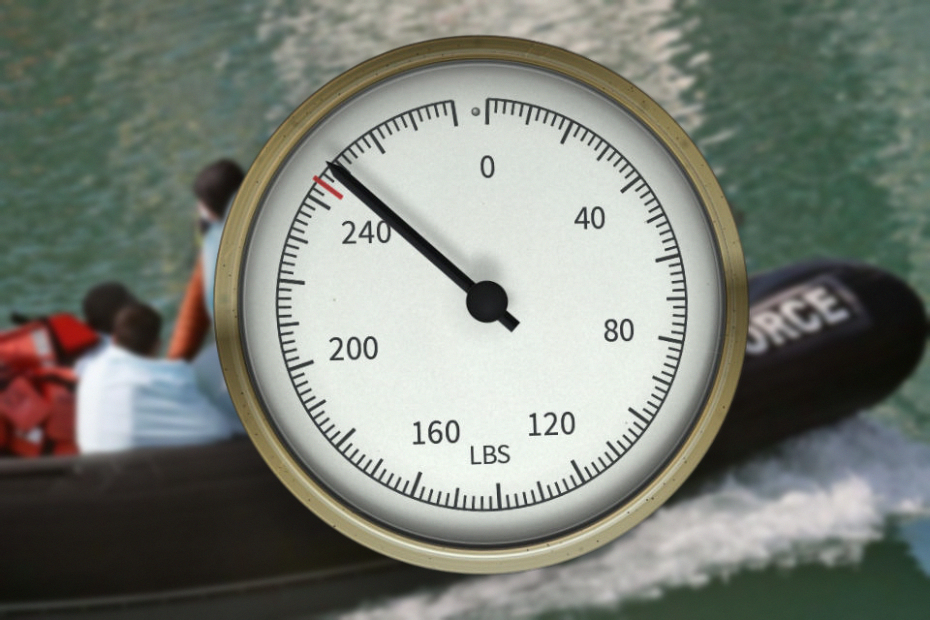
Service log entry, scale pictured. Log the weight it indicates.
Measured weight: 248 lb
